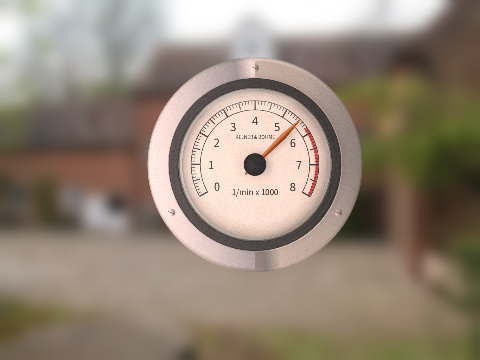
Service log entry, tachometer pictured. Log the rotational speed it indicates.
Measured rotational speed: 5500 rpm
